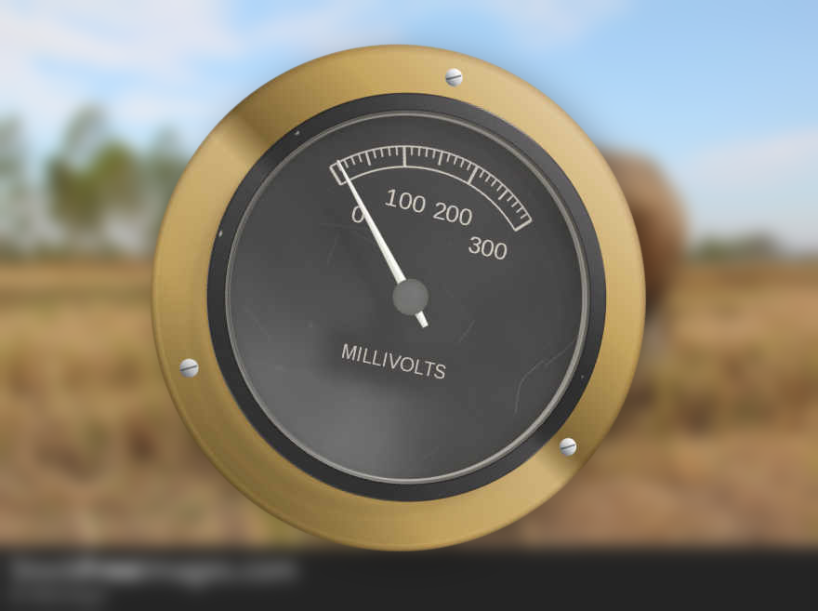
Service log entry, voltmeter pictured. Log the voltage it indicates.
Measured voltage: 10 mV
